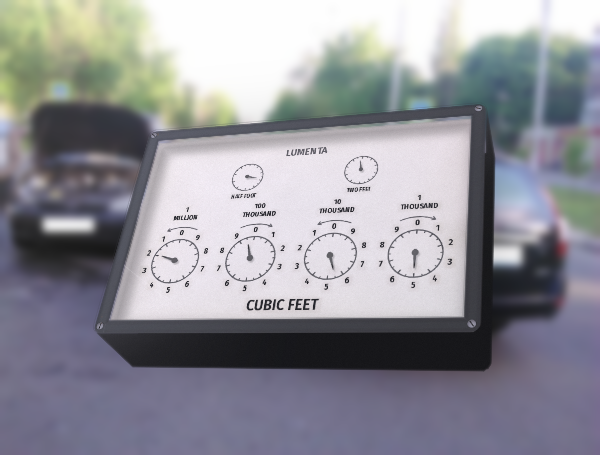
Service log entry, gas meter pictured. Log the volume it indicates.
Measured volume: 195500 ft³
